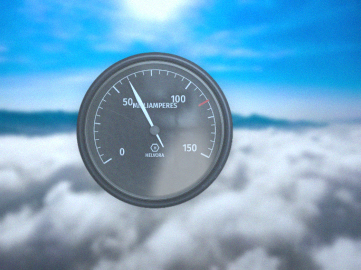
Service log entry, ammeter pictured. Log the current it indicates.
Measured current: 60 mA
